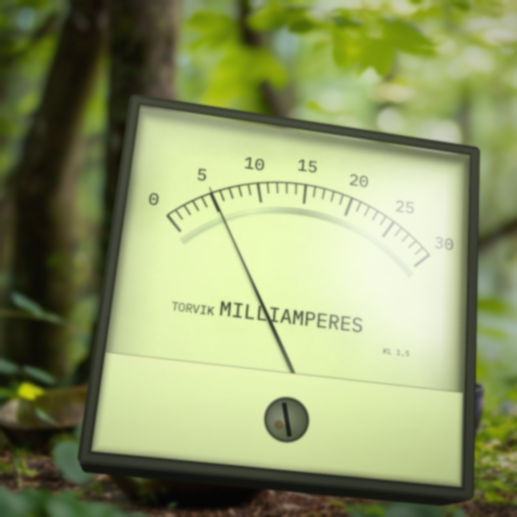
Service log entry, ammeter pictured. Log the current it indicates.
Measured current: 5 mA
